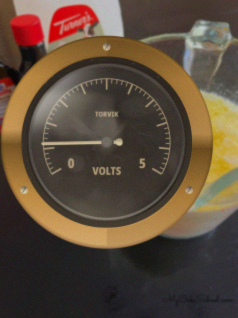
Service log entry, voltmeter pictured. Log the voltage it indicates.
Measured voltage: 0.6 V
